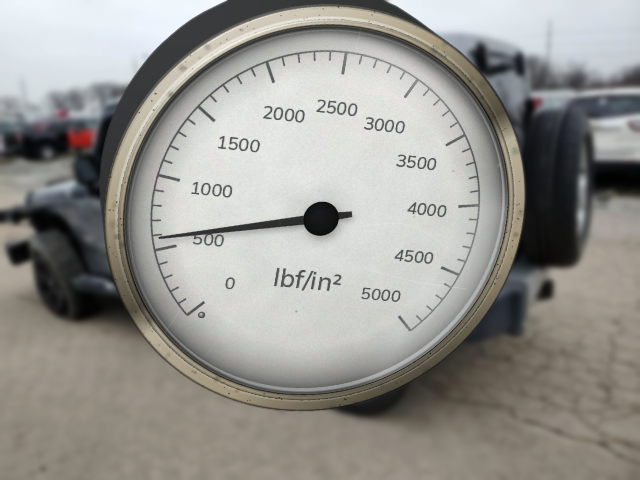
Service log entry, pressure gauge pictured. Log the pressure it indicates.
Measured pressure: 600 psi
